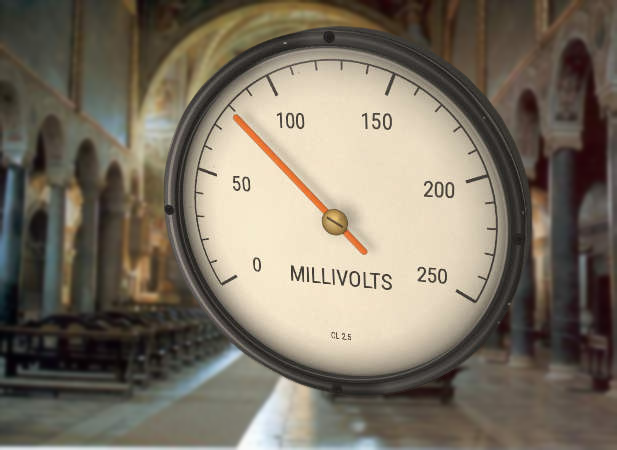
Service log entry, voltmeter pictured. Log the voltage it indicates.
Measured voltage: 80 mV
